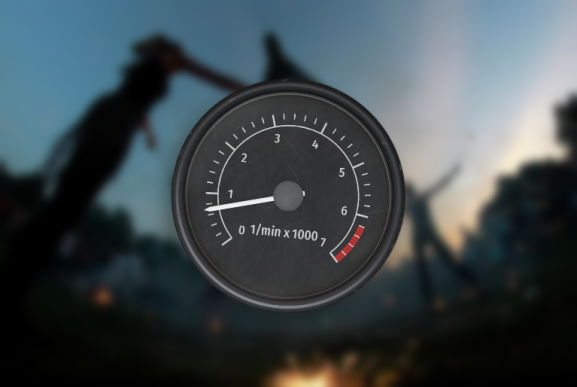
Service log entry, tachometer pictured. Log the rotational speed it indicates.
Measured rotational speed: 700 rpm
